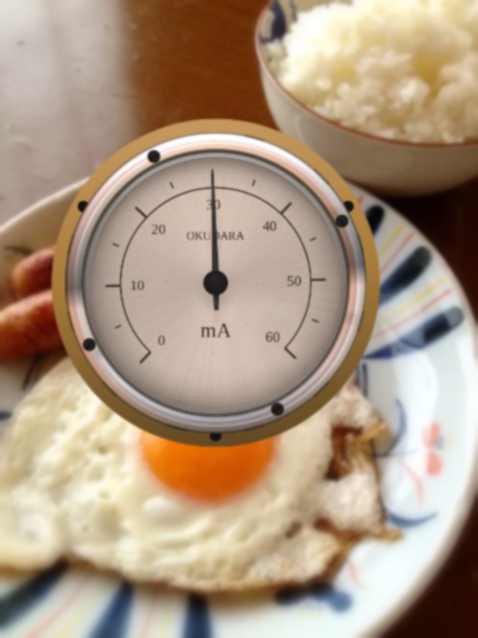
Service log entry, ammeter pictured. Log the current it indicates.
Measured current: 30 mA
